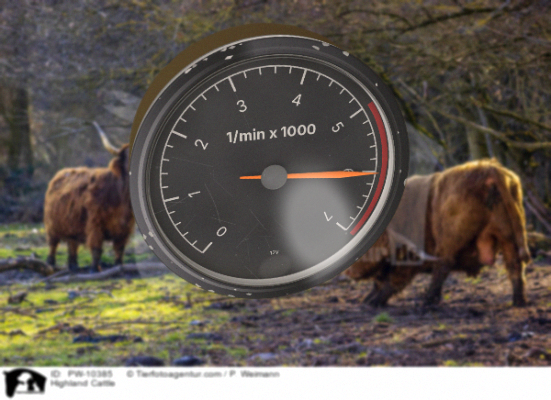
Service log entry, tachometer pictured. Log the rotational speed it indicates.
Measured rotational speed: 6000 rpm
